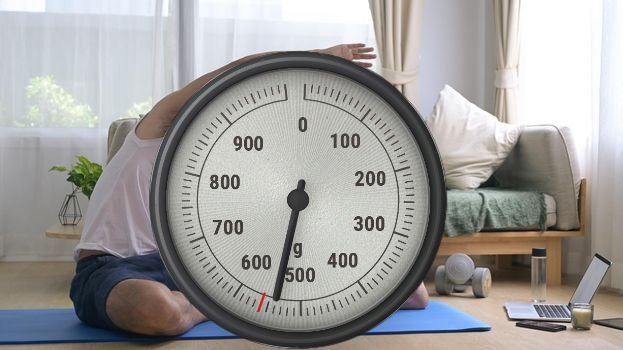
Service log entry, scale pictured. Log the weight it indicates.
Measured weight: 540 g
